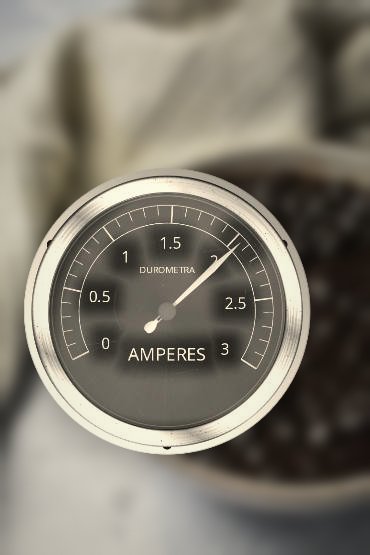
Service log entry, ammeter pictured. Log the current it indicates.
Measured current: 2.05 A
